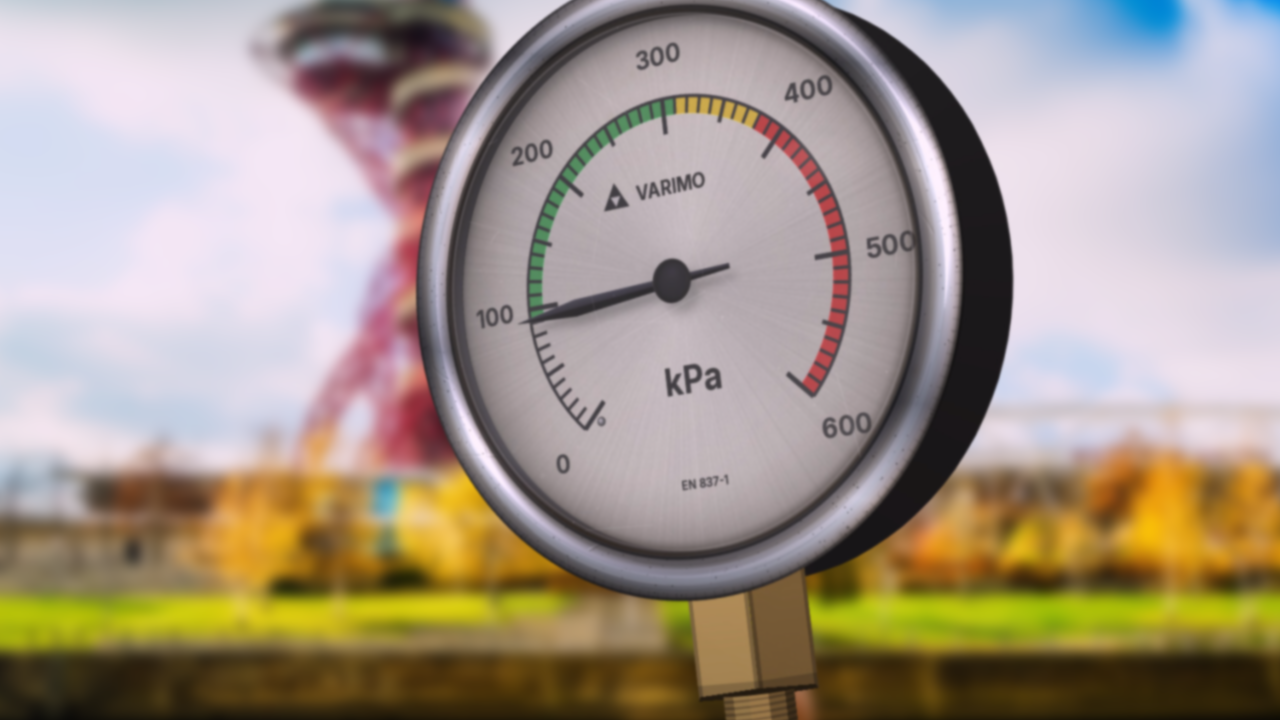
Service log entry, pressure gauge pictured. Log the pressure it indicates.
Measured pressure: 90 kPa
